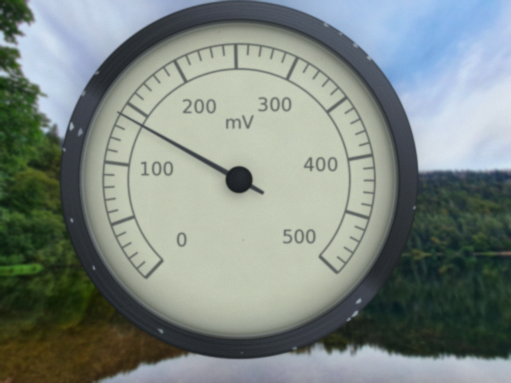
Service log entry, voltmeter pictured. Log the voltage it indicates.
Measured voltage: 140 mV
